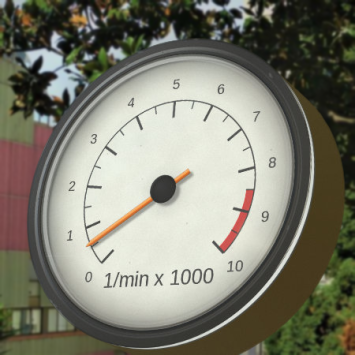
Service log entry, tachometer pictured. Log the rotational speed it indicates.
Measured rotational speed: 500 rpm
